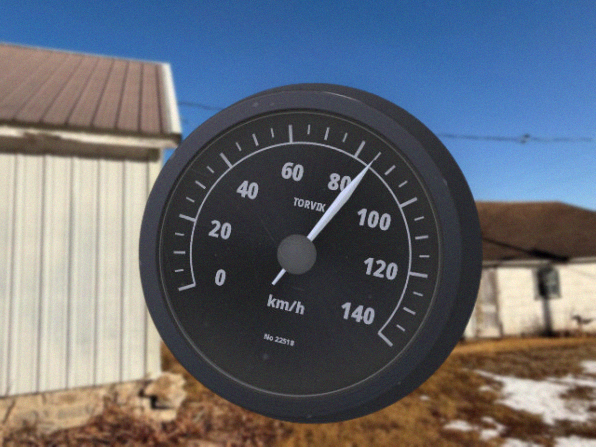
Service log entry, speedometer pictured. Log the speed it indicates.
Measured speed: 85 km/h
